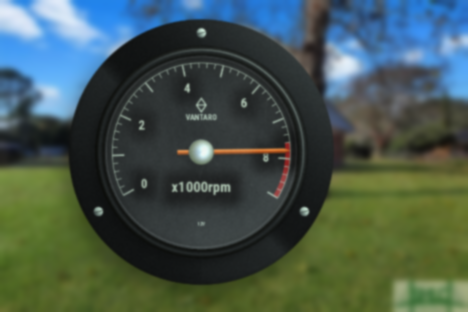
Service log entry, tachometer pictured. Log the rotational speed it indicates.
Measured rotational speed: 7800 rpm
